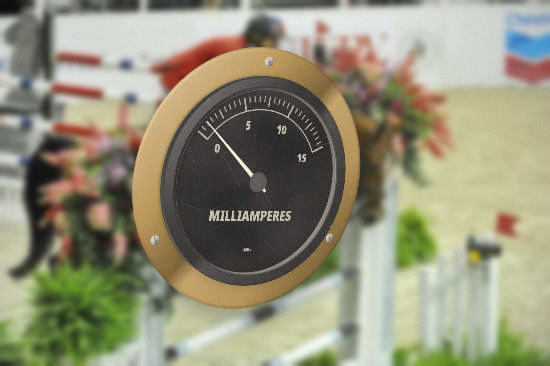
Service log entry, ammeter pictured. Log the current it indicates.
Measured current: 1 mA
